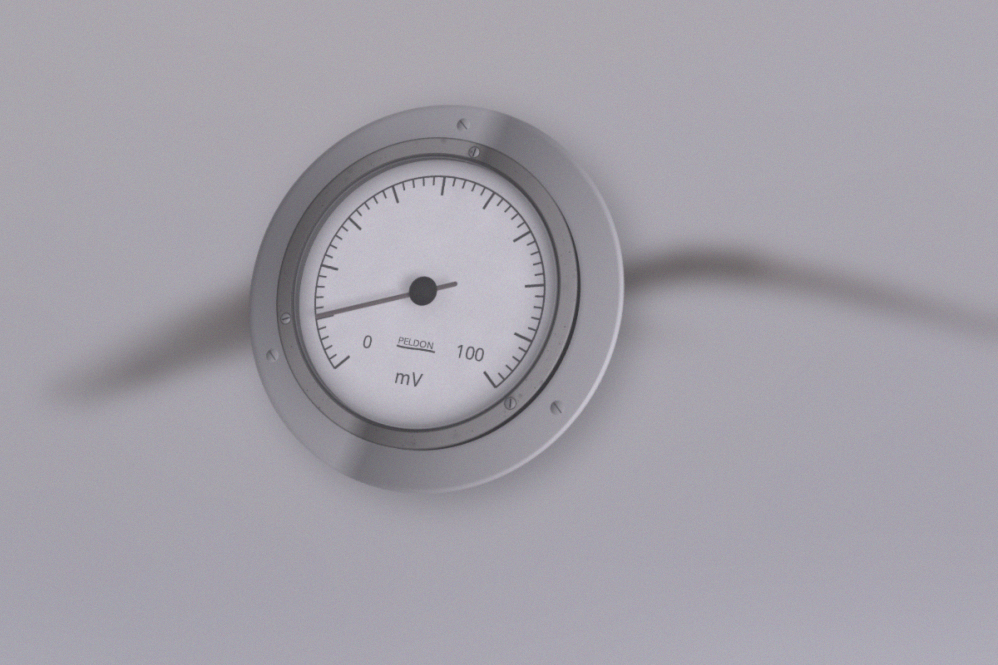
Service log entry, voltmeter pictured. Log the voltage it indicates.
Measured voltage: 10 mV
